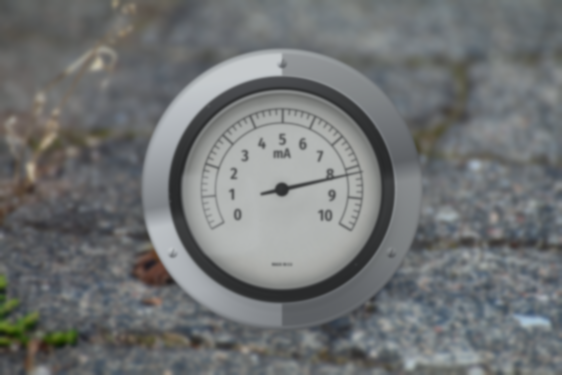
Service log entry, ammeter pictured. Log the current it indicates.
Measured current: 8.2 mA
